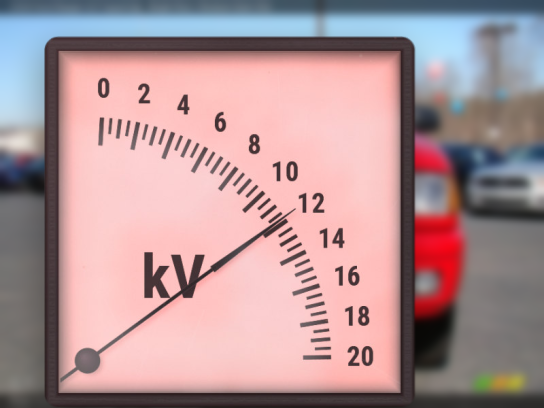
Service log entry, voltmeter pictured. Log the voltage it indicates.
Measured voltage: 11.75 kV
